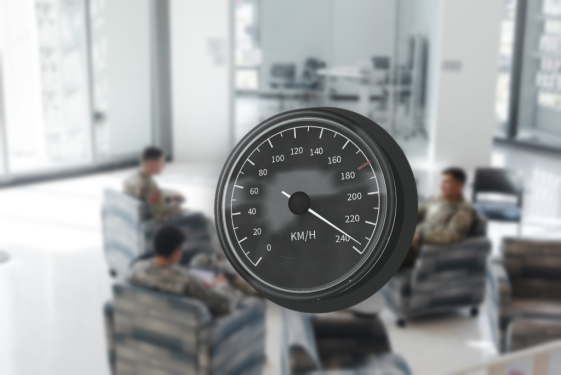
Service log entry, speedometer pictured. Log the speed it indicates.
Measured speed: 235 km/h
